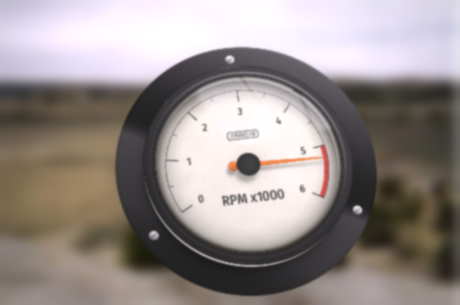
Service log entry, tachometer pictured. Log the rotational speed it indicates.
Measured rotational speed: 5250 rpm
